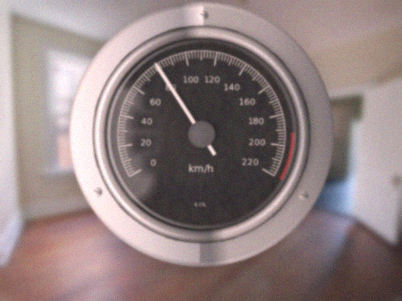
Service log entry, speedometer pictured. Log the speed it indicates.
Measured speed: 80 km/h
